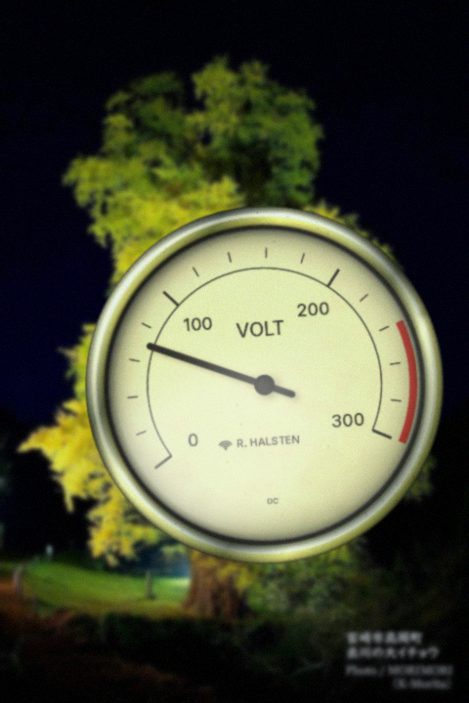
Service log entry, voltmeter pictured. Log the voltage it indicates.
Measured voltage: 70 V
